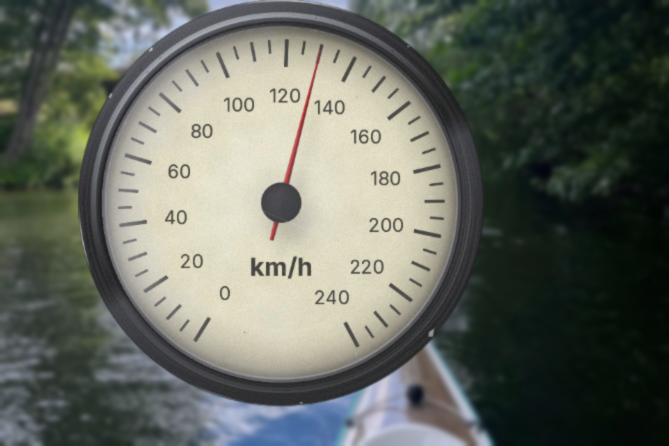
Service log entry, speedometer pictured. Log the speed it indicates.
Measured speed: 130 km/h
